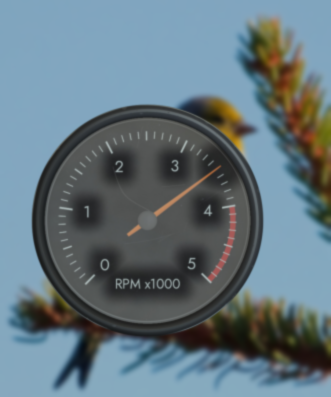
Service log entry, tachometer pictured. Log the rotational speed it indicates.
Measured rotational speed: 3500 rpm
